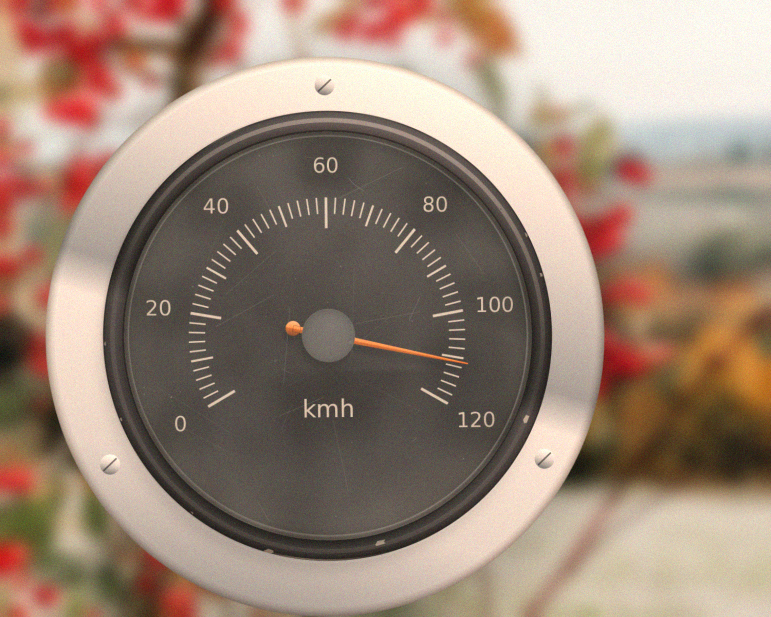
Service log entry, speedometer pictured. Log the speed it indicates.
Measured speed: 111 km/h
